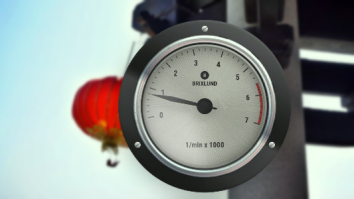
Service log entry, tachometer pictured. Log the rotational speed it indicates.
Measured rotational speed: 800 rpm
